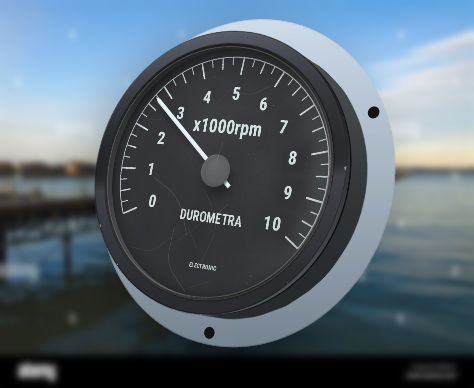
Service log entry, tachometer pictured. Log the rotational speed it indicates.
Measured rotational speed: 2750 rpm
